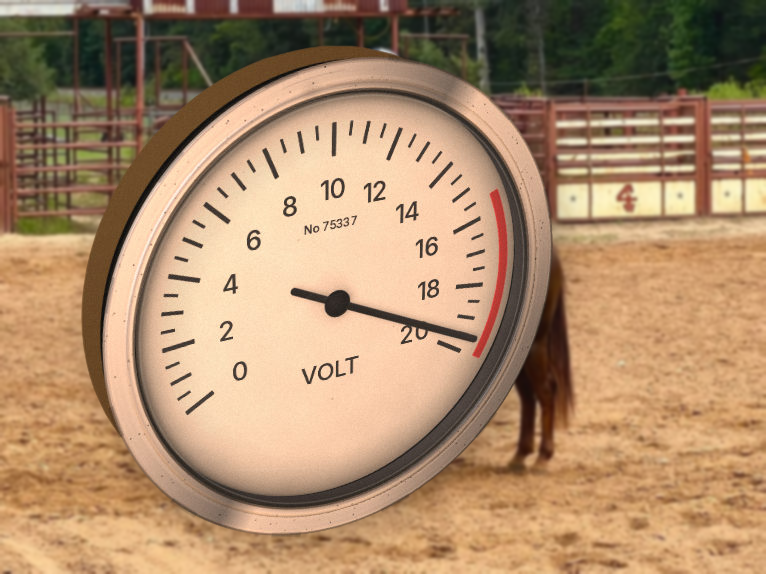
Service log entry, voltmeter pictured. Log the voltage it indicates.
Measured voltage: 19.5 V
